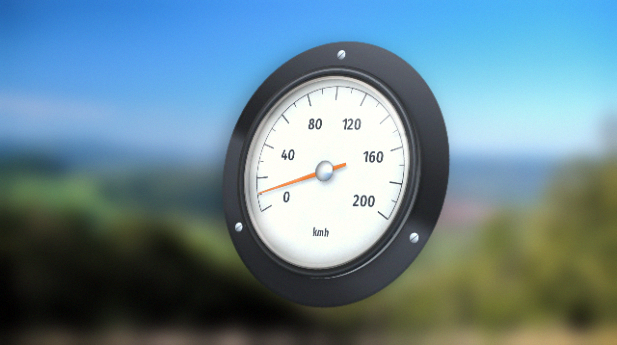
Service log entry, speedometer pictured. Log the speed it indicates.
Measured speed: 10 km/h
